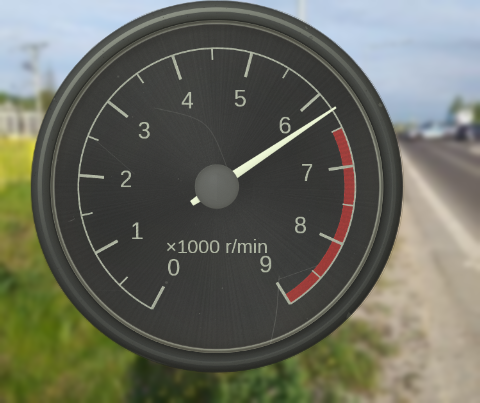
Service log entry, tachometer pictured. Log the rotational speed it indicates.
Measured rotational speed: 6250 rpm
